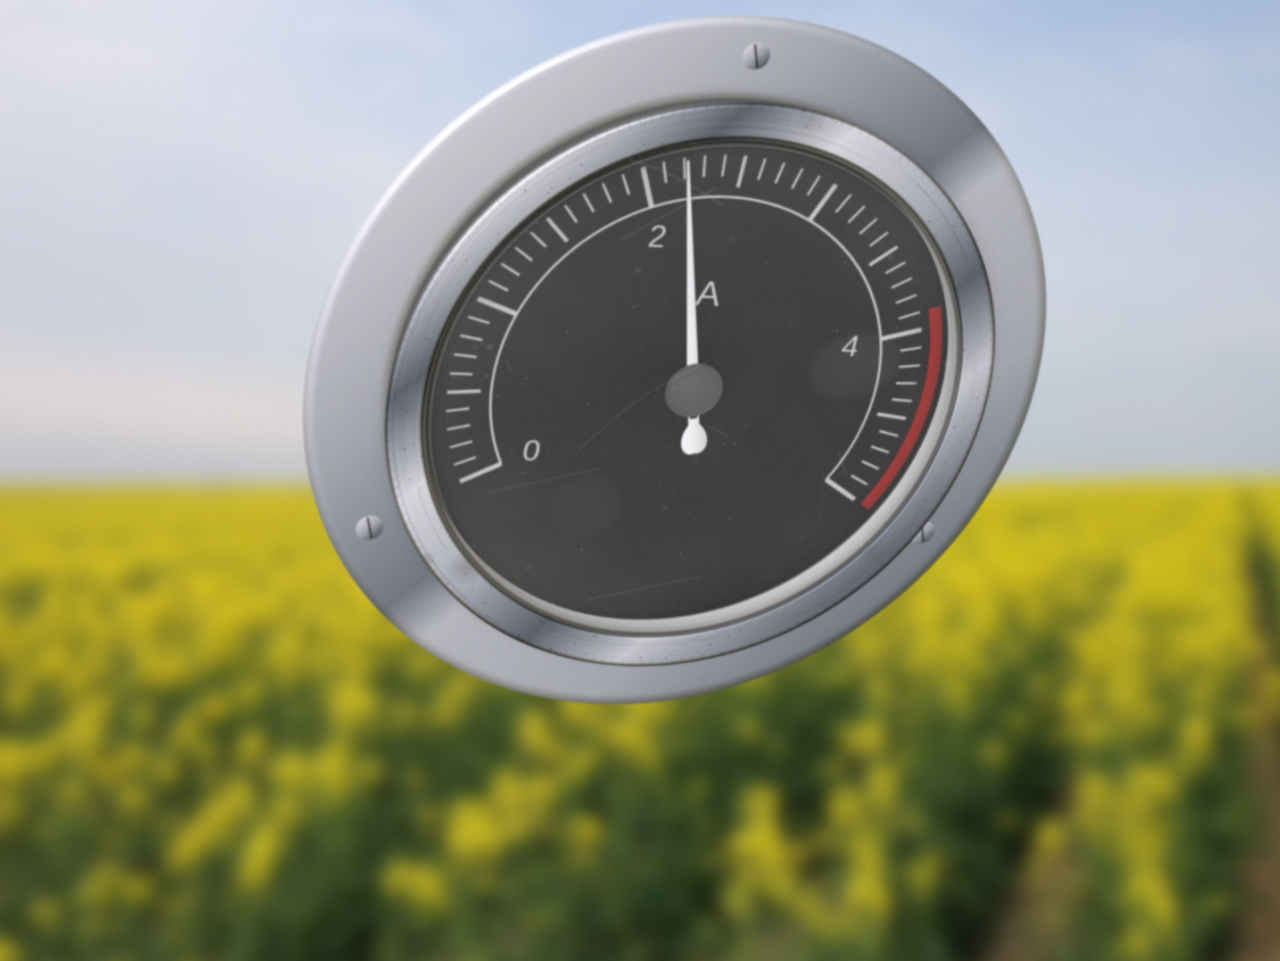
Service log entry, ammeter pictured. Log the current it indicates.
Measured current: 2.2 A
